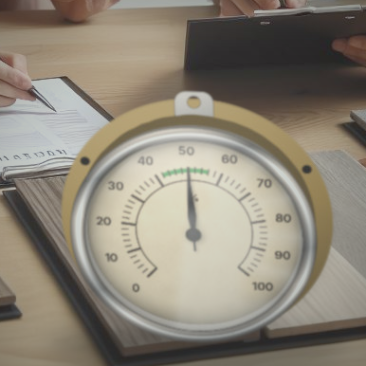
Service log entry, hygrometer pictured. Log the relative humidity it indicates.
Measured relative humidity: 50 %
